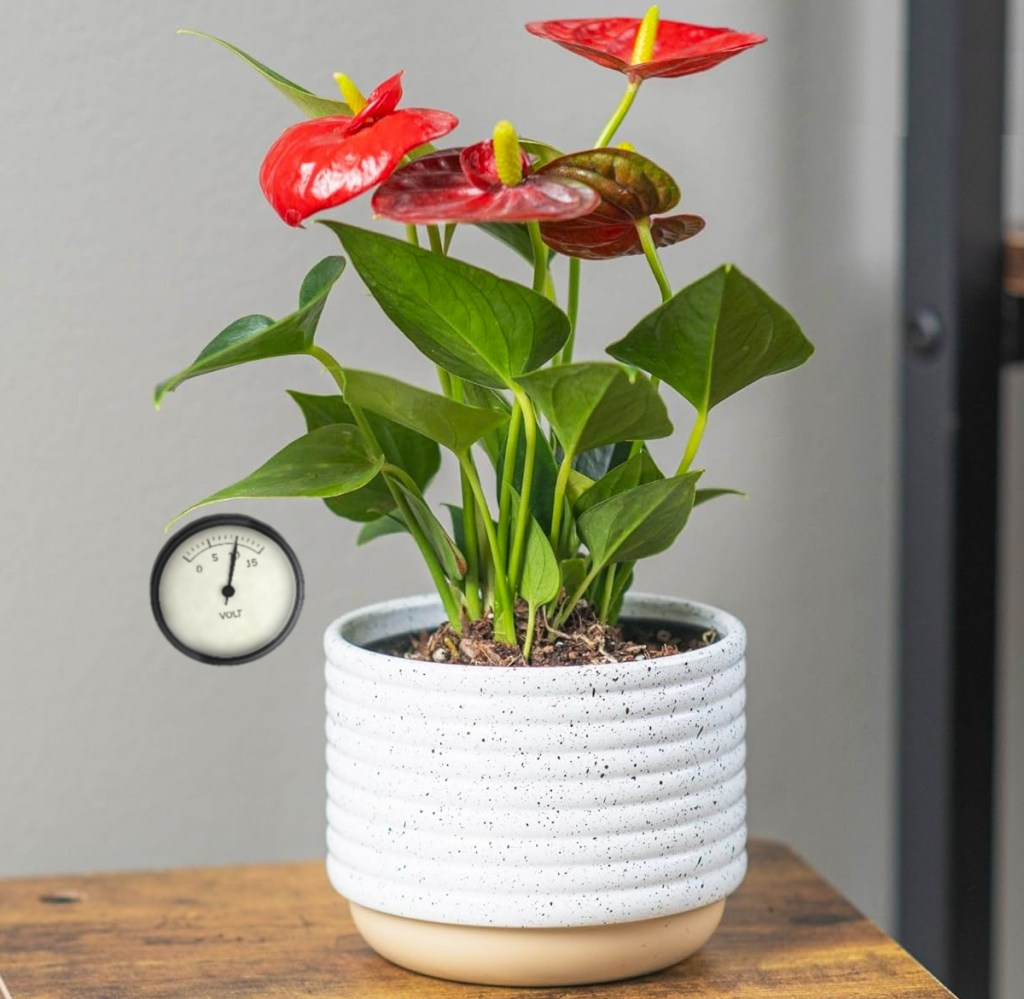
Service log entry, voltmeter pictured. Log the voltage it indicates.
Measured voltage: 10 V
